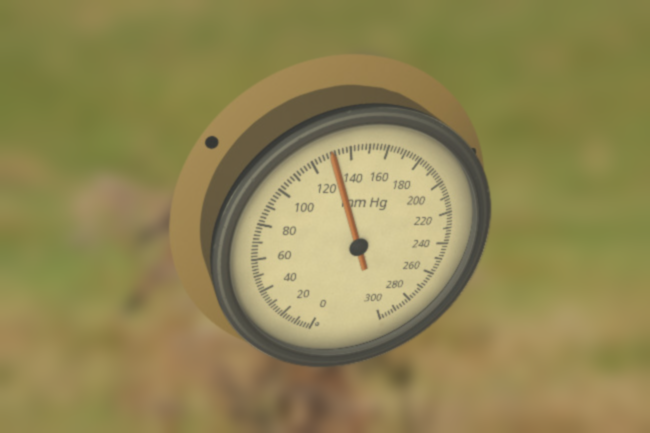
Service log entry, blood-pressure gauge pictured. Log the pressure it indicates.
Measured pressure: 130 mmHg
